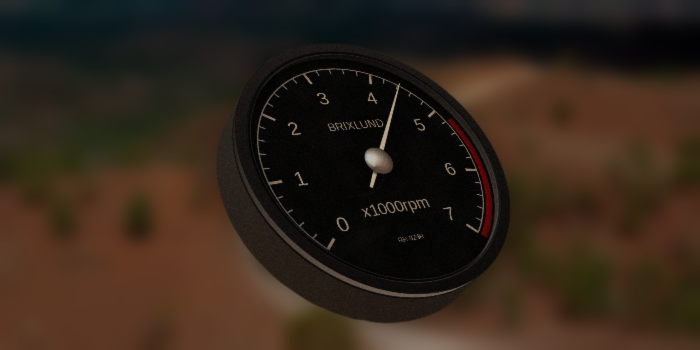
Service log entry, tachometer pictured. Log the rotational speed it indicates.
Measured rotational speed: 4400 rpm
